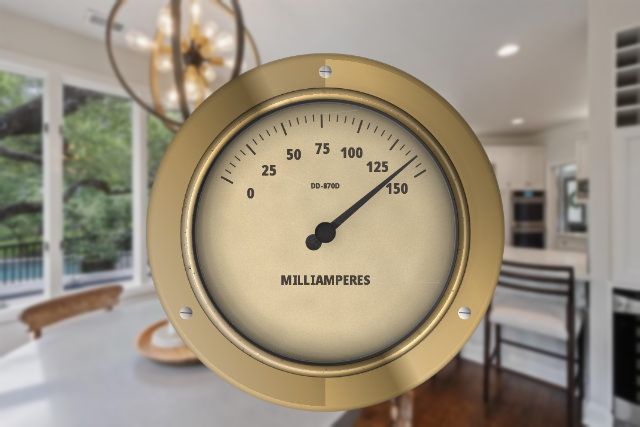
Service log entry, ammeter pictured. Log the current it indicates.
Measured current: 140 mA
